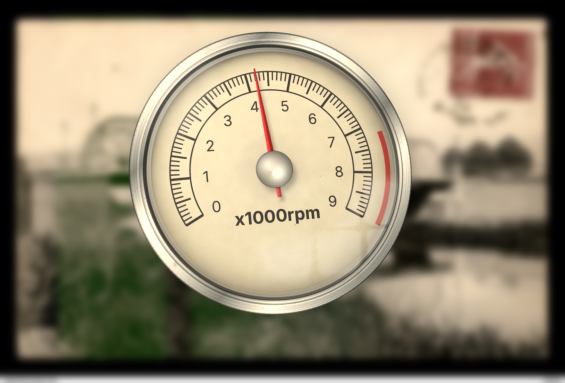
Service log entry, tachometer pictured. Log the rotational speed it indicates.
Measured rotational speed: 4200 rpm
